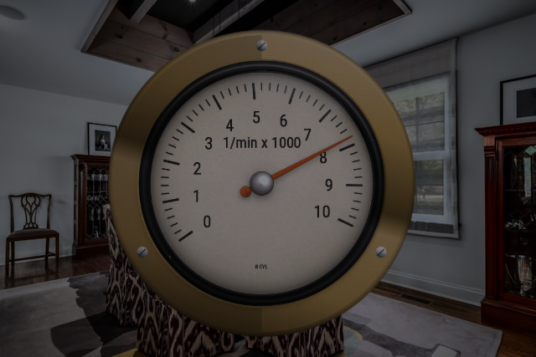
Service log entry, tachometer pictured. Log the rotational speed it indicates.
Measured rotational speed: 7800 rpm
